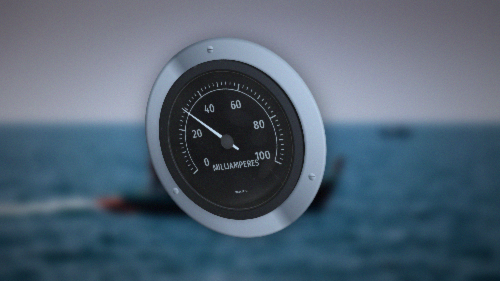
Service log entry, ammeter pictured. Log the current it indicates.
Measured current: 30 mA
